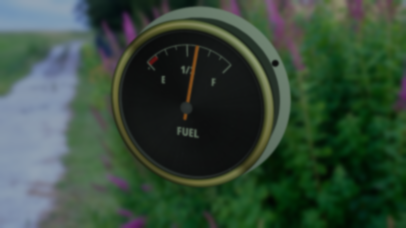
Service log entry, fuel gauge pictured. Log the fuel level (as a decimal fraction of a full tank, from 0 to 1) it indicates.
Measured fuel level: 0.625
